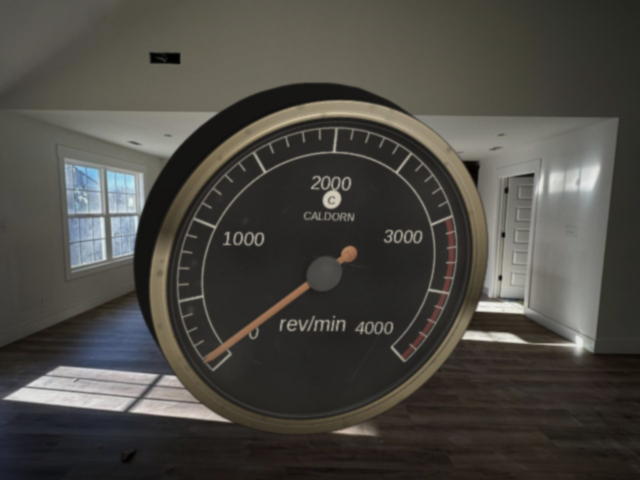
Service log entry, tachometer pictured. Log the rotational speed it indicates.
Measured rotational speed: 100 rpm
